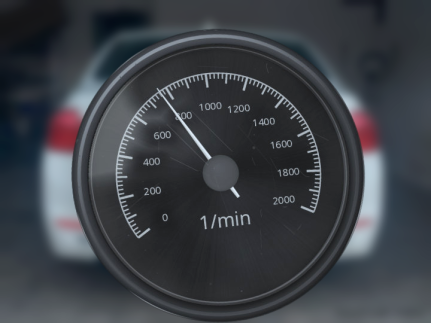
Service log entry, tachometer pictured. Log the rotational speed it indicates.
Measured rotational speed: 760 rpm
